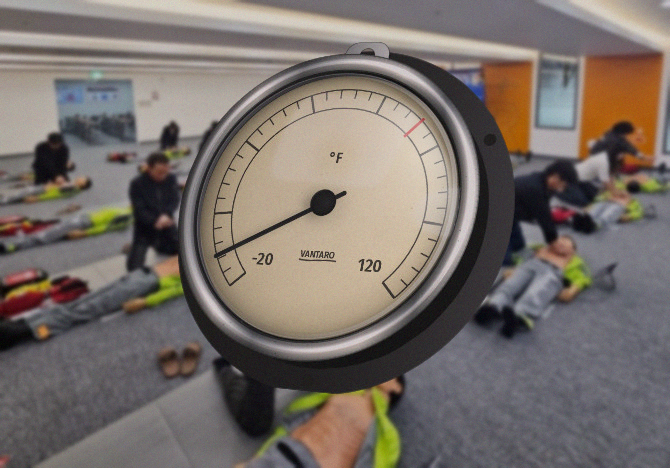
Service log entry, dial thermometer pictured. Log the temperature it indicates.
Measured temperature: -12 °F
